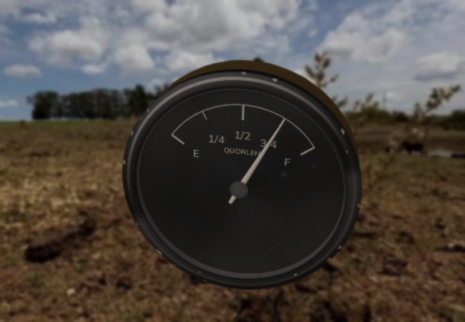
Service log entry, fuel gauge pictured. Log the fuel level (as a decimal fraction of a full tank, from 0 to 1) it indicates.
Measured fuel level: 0.75
